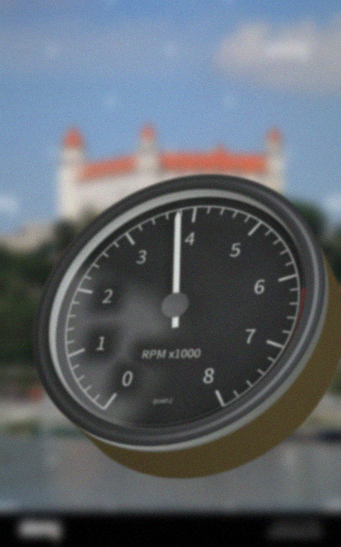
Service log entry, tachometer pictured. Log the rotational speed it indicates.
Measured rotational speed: 3800 rpm
